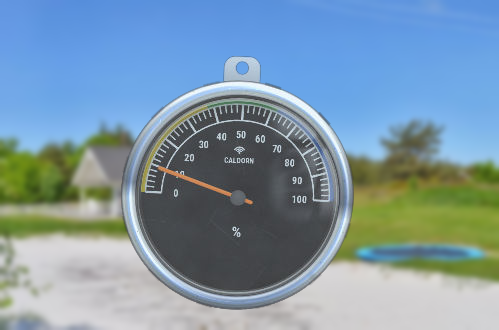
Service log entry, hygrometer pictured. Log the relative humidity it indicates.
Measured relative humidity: 10 %
